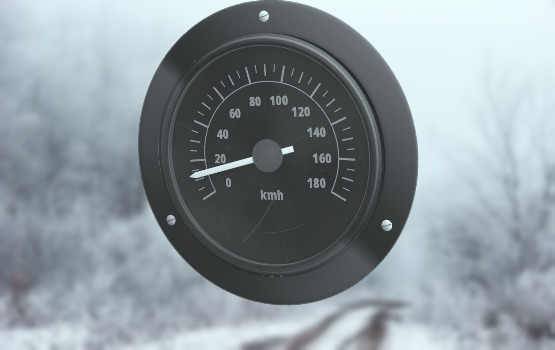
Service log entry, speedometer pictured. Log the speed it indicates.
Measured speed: 12.5 km/h
